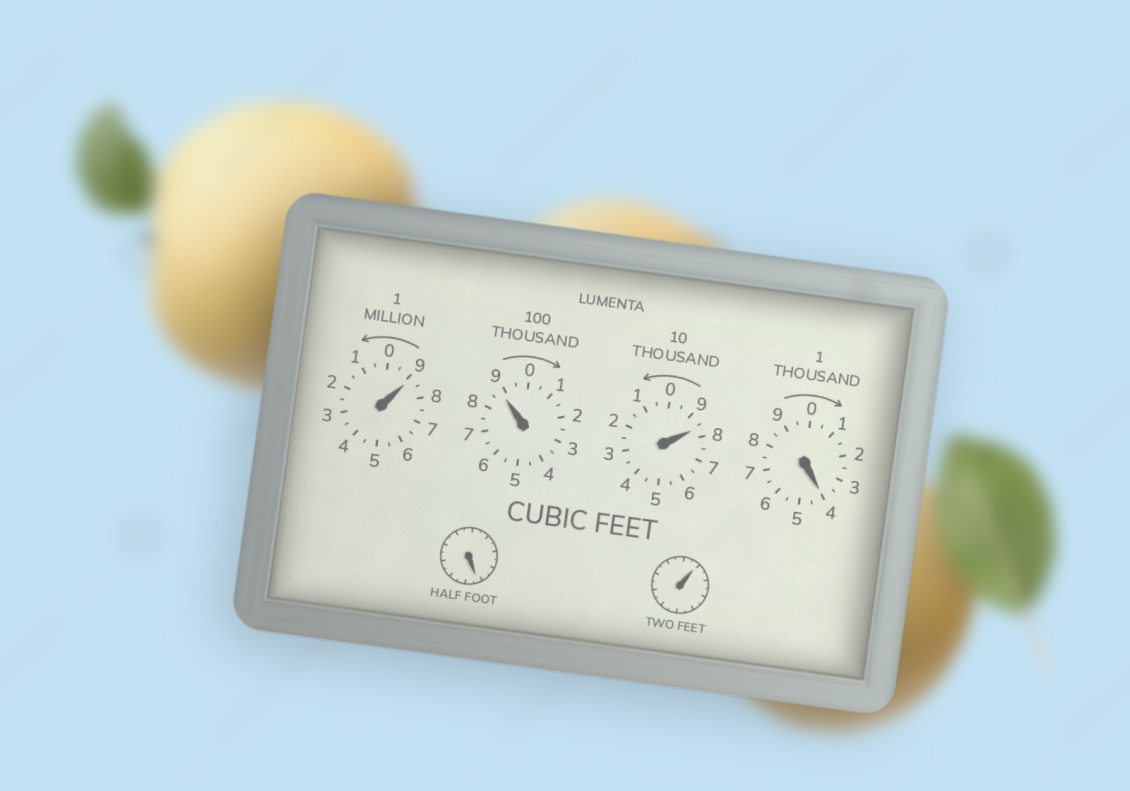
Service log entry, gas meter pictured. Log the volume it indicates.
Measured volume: 888400 ft³
